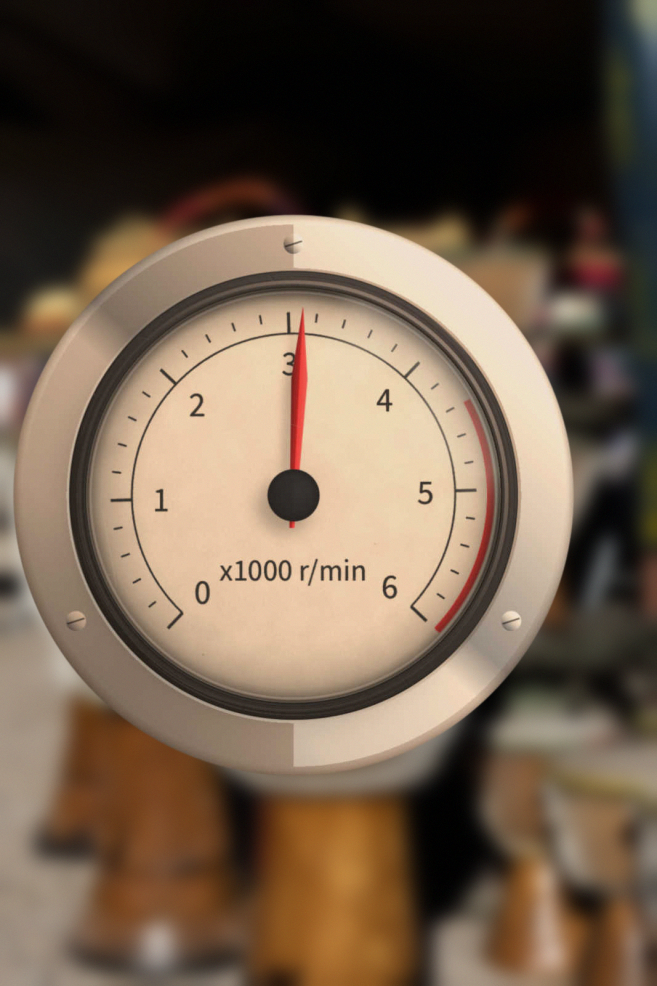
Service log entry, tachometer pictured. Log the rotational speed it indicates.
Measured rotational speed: 3100 rpm
